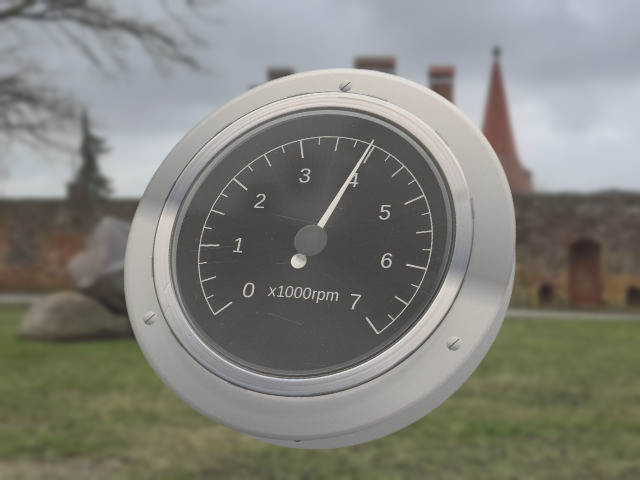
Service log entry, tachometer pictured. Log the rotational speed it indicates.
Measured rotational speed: 4000 rpm
